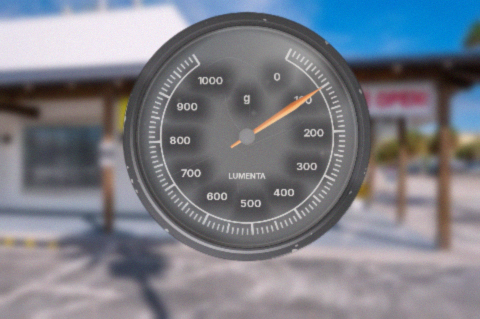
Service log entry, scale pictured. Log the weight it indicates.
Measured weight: 100 g
